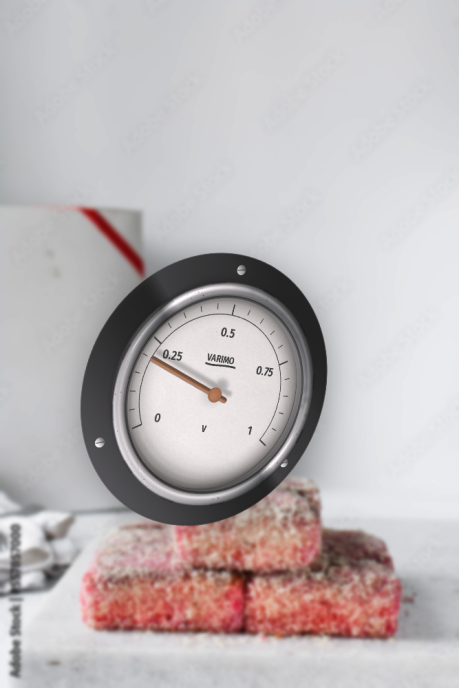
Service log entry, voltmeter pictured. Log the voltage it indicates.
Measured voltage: 0.2 V
